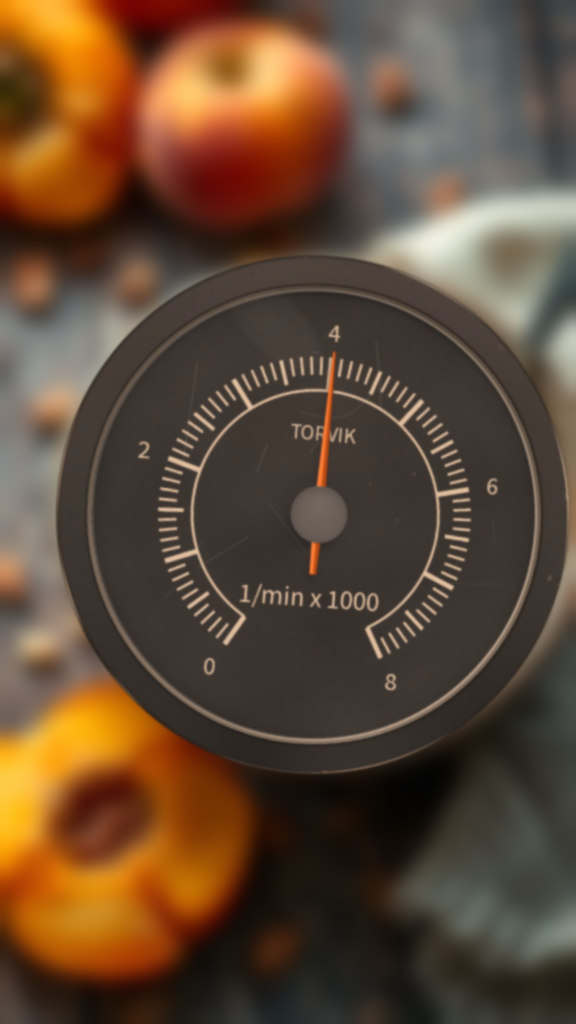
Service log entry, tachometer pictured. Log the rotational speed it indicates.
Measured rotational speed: 4000 rpm
